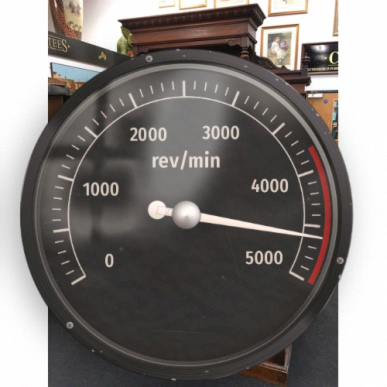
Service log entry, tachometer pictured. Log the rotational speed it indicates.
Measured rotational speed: 4600 rpm
